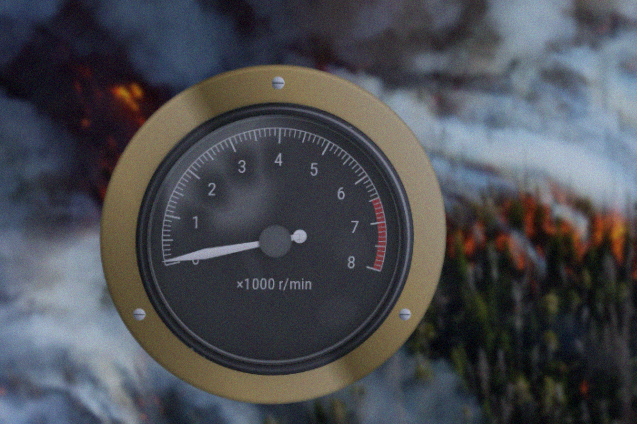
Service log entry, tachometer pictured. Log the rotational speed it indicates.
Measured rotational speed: 100 rpm
